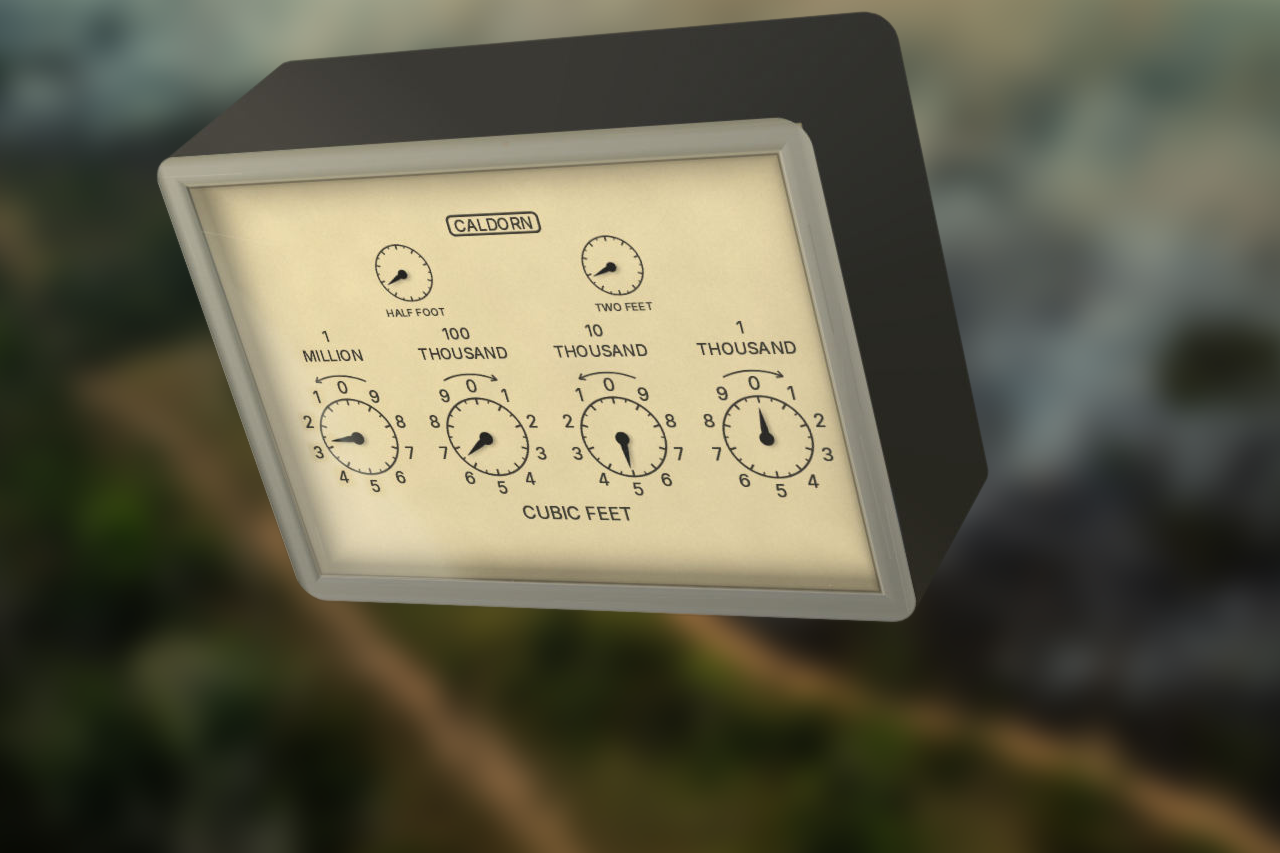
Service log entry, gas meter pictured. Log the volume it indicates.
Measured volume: 265000 ft³
